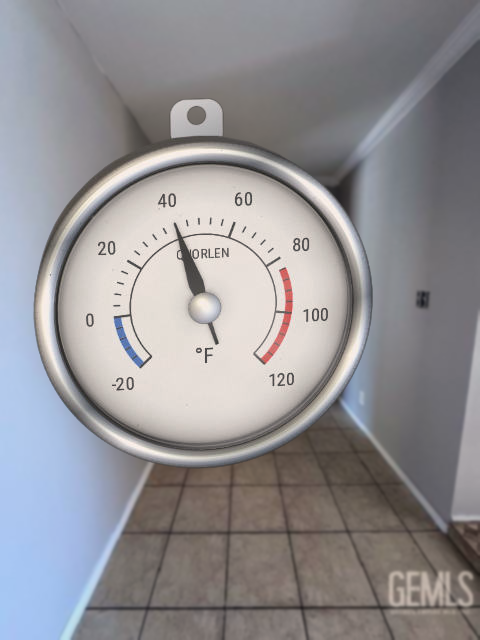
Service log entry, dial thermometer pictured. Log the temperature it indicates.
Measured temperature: 40 °F
